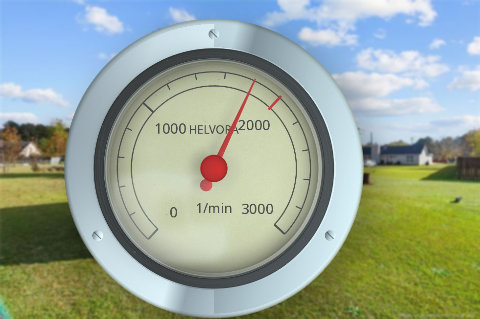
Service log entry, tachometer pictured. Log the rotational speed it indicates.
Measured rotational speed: 1800 rpm
